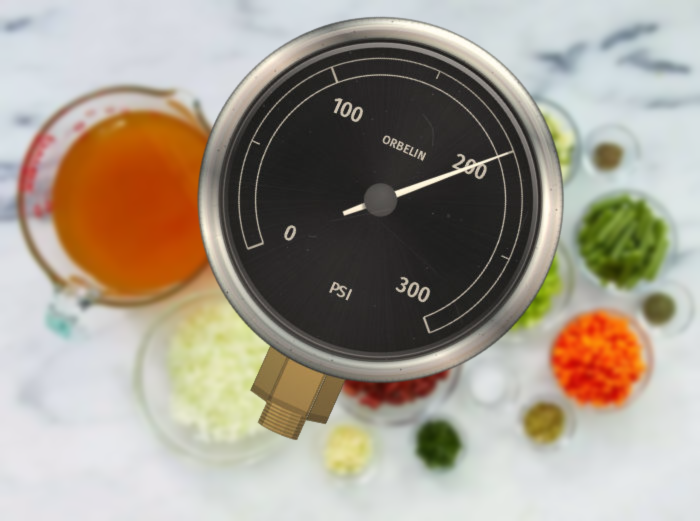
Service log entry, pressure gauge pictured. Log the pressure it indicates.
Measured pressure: 200 psi
